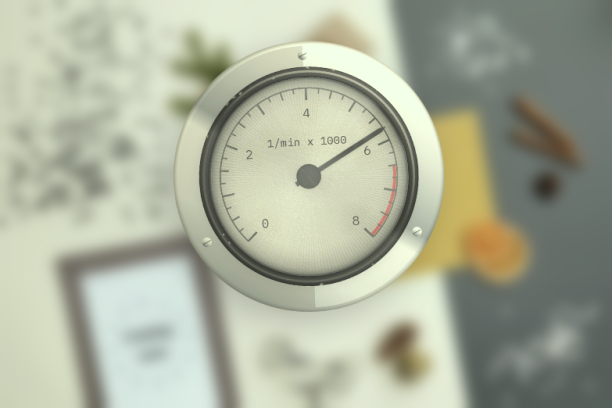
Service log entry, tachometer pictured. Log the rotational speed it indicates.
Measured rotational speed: 5750 rpm
